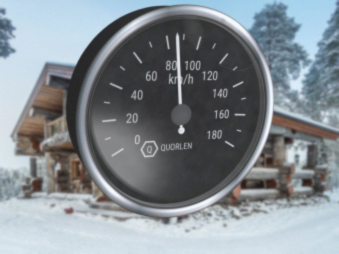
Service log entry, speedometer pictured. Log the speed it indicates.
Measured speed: 85 km/h
